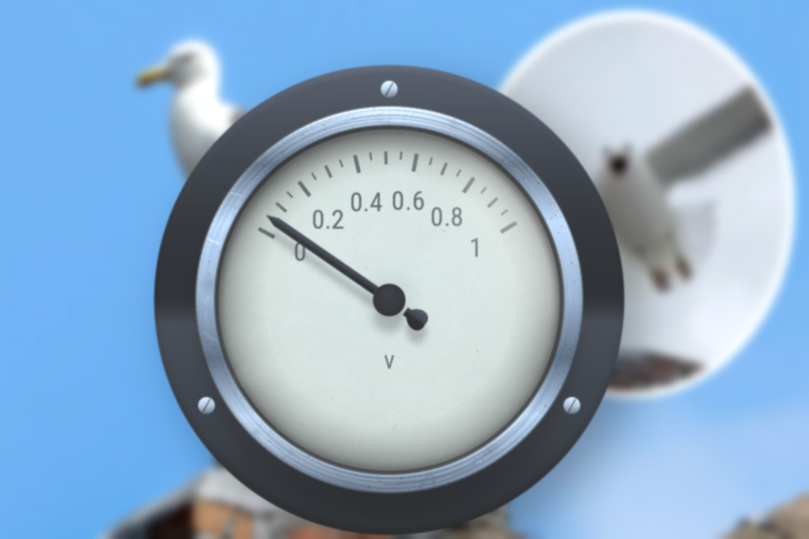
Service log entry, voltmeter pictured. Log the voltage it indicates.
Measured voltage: 0.05 V
